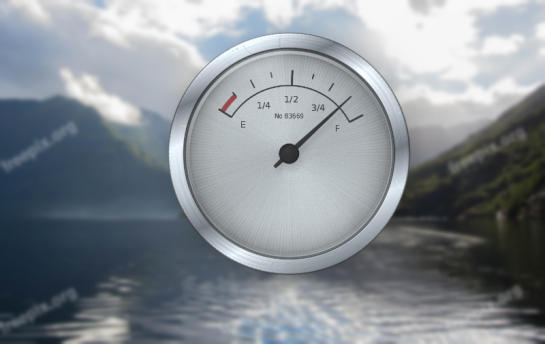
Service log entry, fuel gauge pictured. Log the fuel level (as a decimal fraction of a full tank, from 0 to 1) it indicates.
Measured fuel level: 0.875
